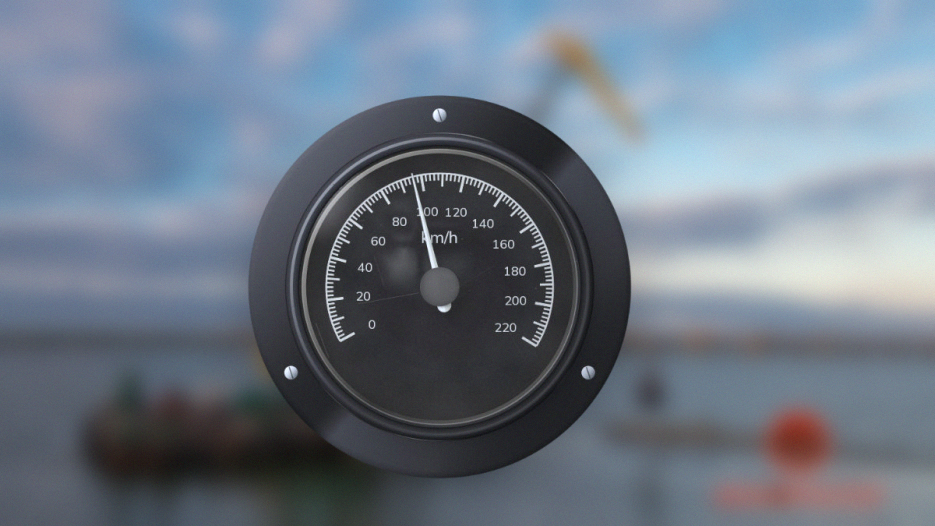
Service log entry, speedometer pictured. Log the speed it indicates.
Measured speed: 96 km/h
